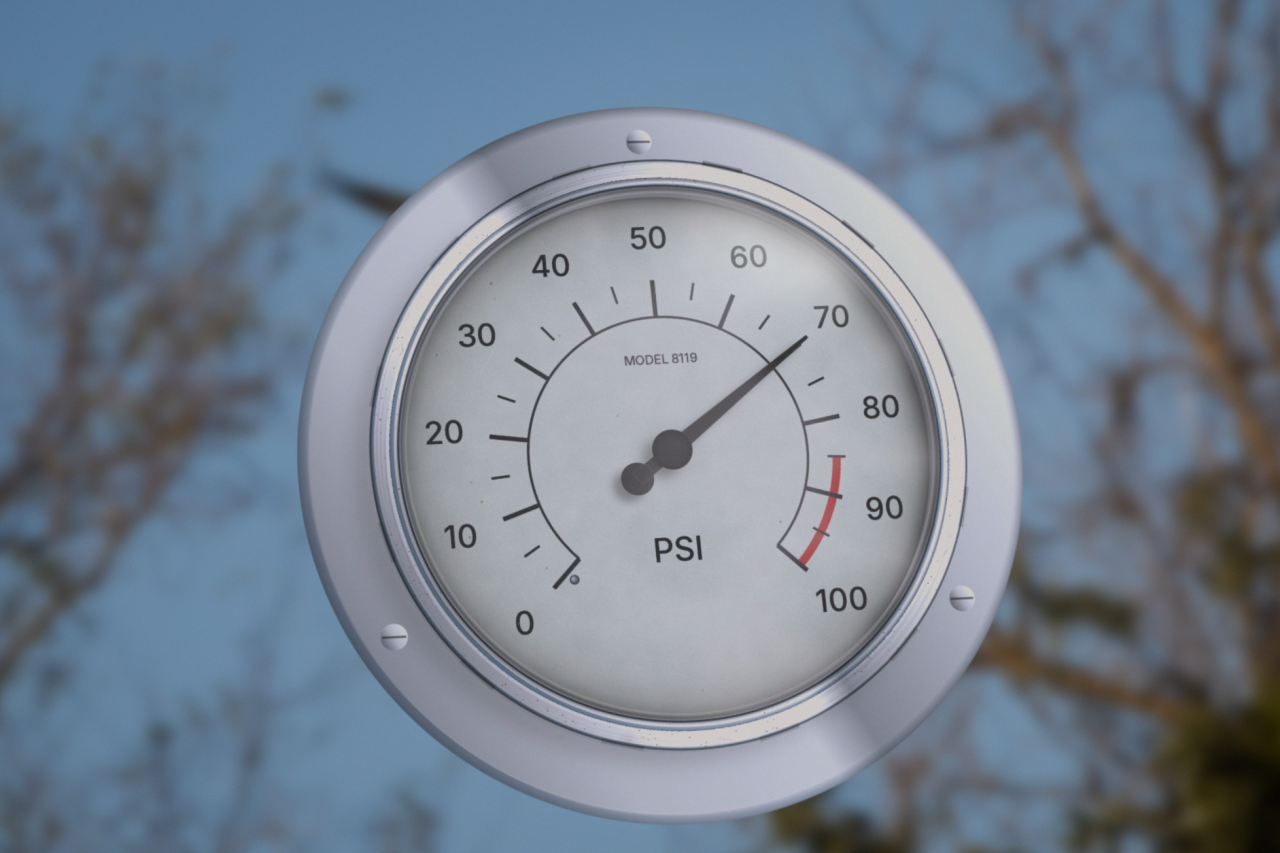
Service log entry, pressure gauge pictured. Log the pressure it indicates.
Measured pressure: 70 psi
